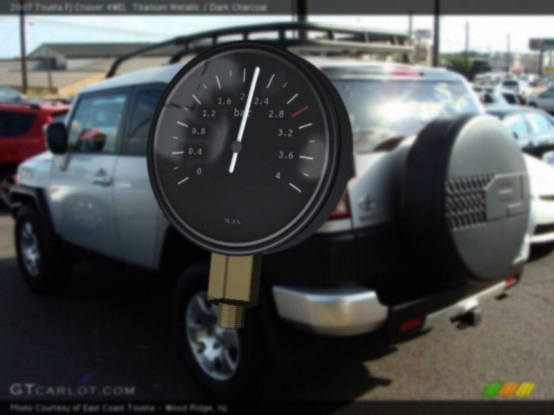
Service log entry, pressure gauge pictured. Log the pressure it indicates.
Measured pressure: 2.2 bar
